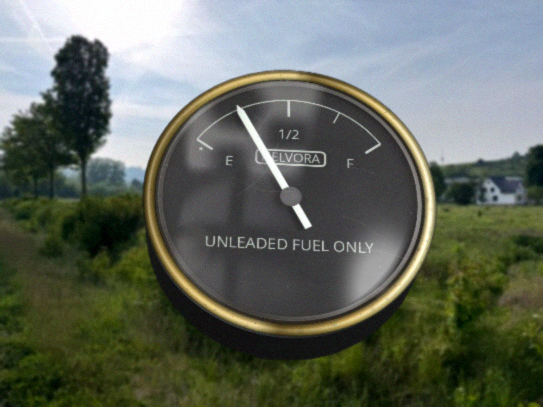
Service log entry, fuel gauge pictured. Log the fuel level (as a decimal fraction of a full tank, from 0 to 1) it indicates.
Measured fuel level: 0.25
